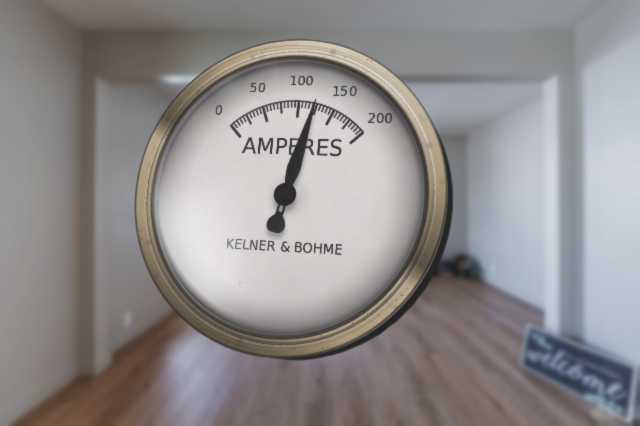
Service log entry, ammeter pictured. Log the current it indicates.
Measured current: 125 A
